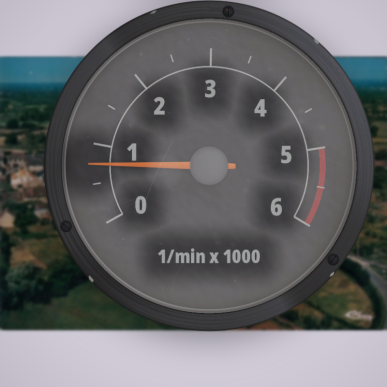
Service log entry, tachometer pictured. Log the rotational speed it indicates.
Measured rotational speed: 750 rpm
